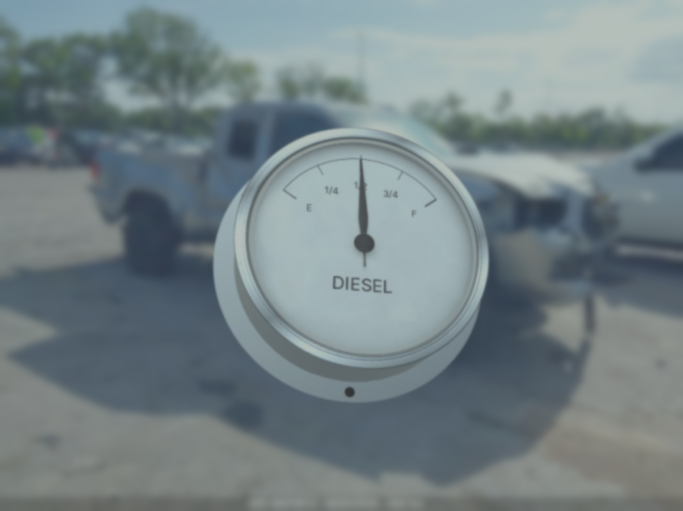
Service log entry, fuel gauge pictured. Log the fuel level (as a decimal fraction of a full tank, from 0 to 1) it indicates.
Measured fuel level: 0.5
